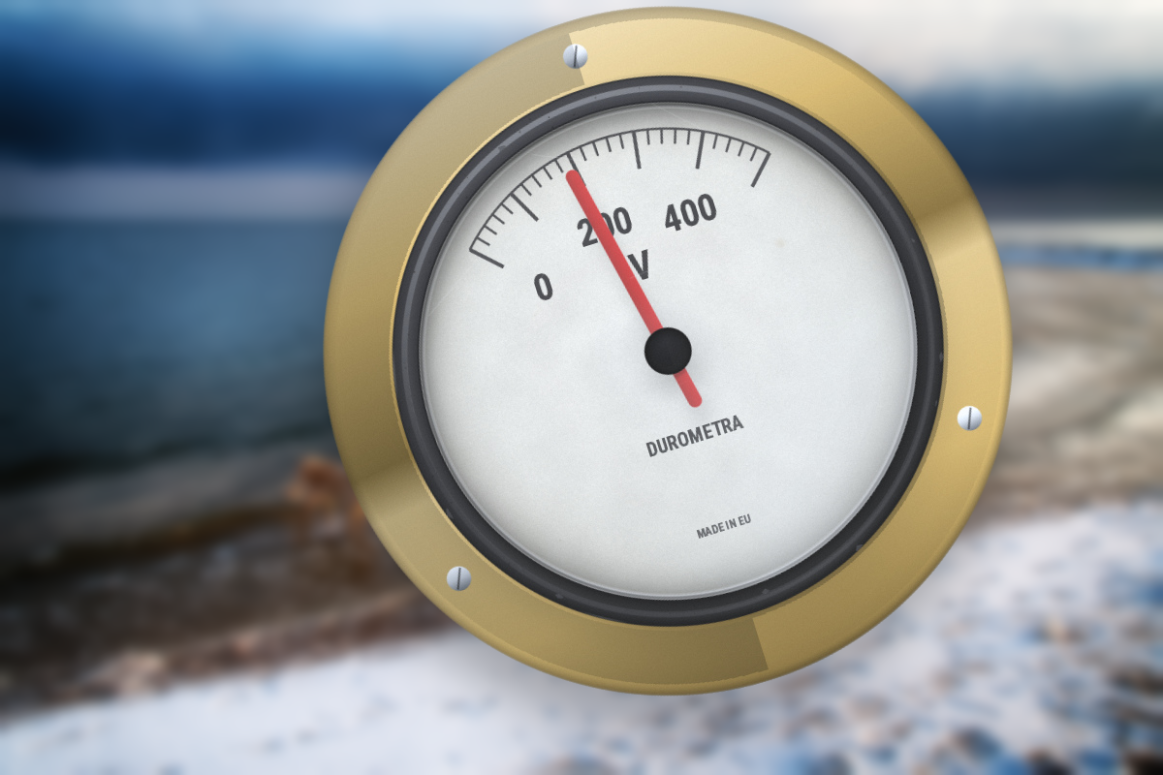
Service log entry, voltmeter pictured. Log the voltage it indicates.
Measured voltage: 190 V
